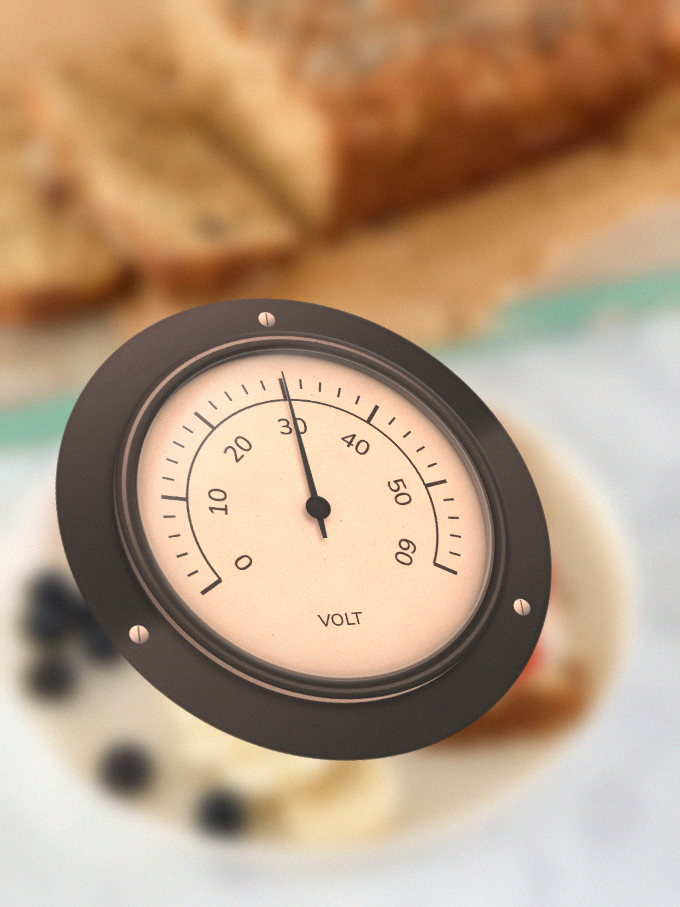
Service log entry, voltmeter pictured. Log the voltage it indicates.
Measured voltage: 30 V
